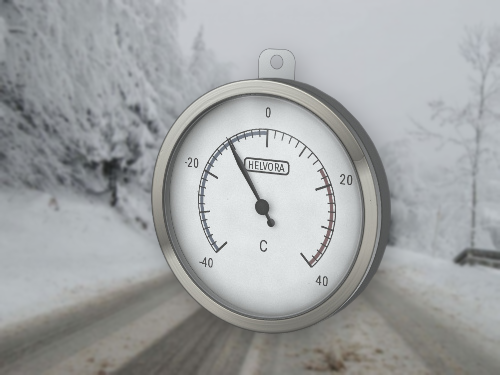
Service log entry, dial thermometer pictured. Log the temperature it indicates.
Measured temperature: -10 °C
